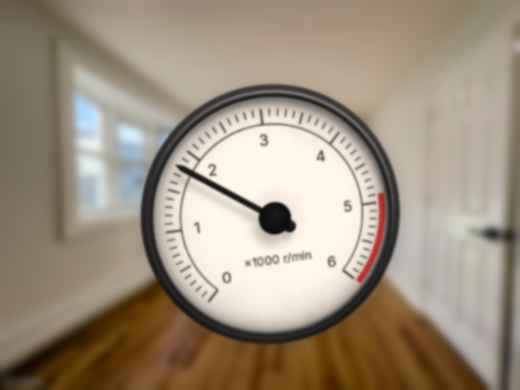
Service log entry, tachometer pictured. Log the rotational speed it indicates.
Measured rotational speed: 1800 rpm
